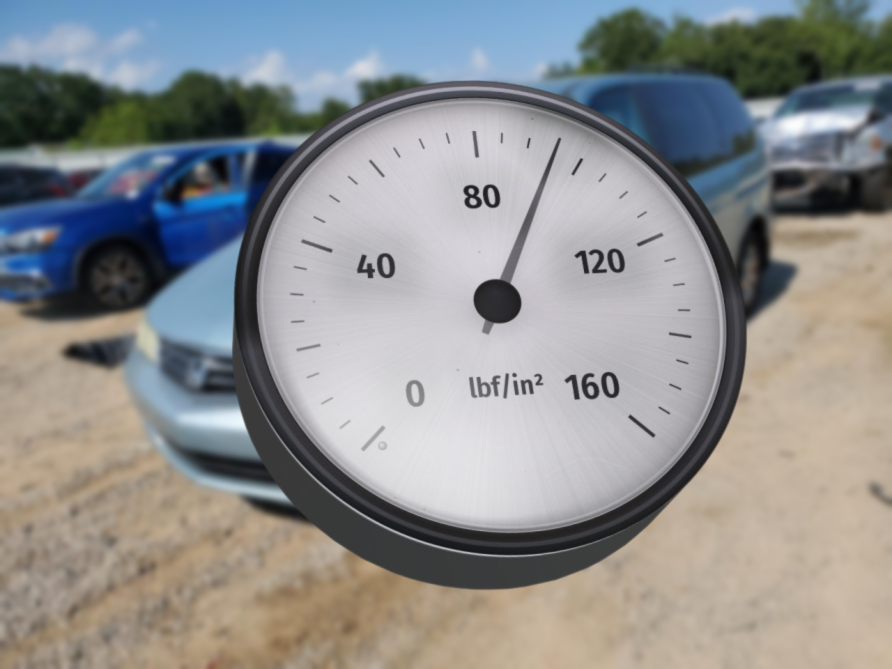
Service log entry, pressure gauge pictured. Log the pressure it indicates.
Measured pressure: 95 psi
